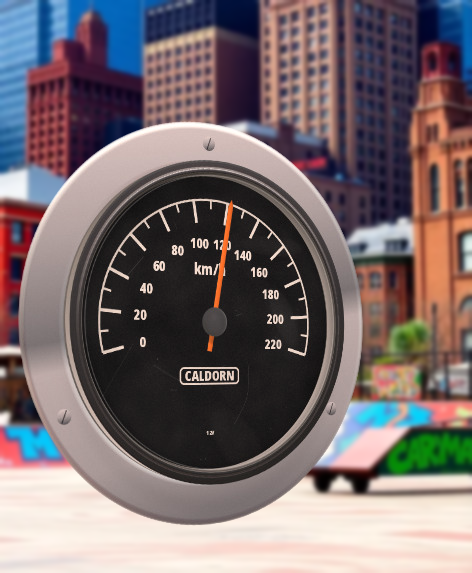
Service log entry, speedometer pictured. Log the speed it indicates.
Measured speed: 120 km/h
